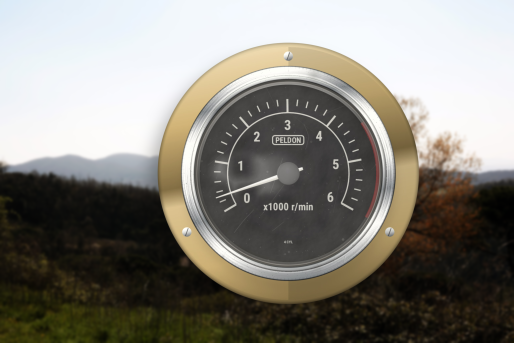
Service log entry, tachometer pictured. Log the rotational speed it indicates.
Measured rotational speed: 300 rpm
